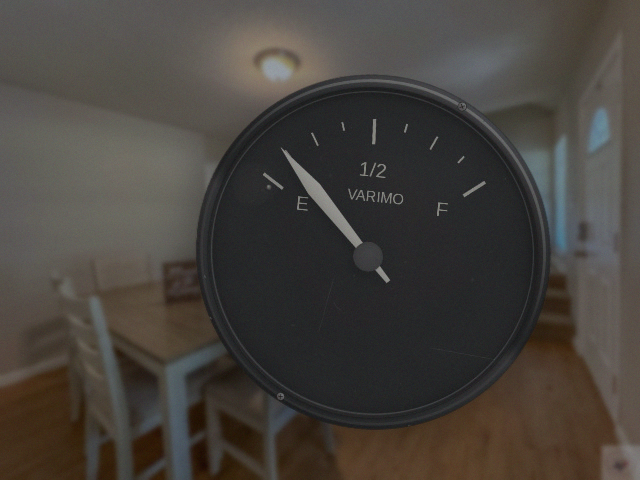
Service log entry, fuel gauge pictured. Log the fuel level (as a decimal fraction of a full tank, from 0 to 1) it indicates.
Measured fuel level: 0.125
